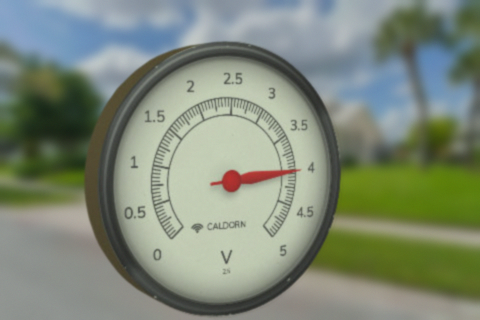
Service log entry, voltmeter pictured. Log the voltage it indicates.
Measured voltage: 4 V
